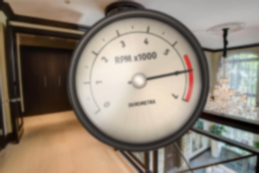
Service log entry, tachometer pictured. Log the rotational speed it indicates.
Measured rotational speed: 6000 rpm
